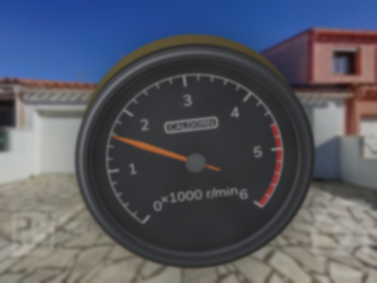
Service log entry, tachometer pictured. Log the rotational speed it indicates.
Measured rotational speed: 1600 rpm
